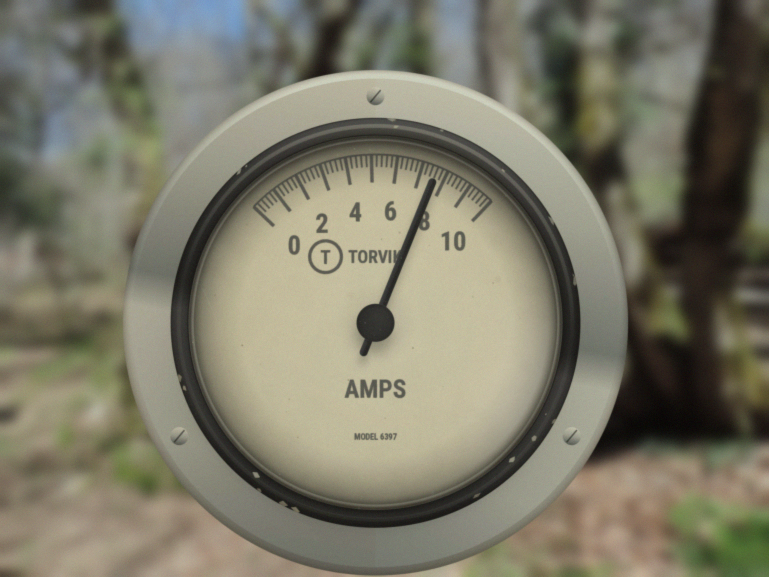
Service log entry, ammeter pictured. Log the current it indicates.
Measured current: 7.6 A
